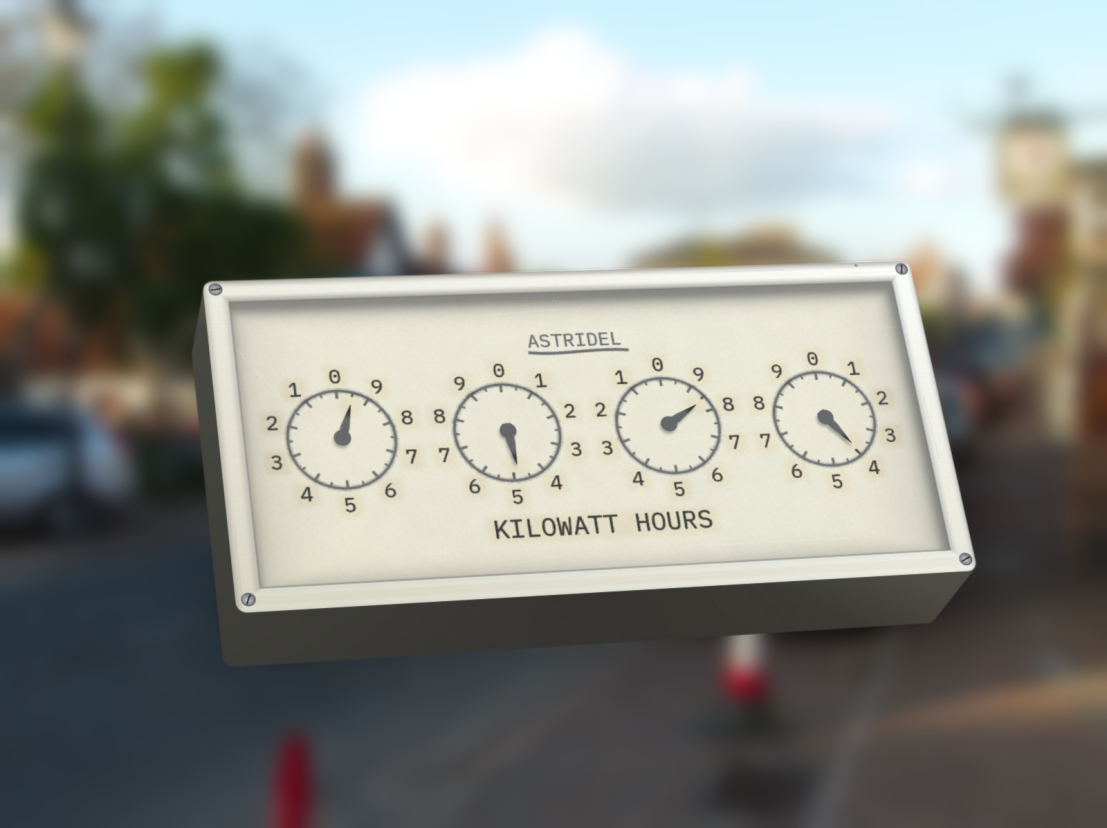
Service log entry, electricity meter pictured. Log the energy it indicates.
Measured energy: 9484 kWh
